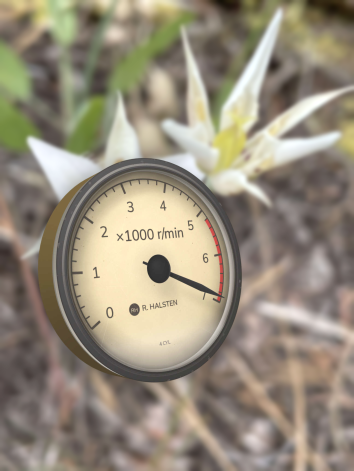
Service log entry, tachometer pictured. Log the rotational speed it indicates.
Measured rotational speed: 6900 rpm
